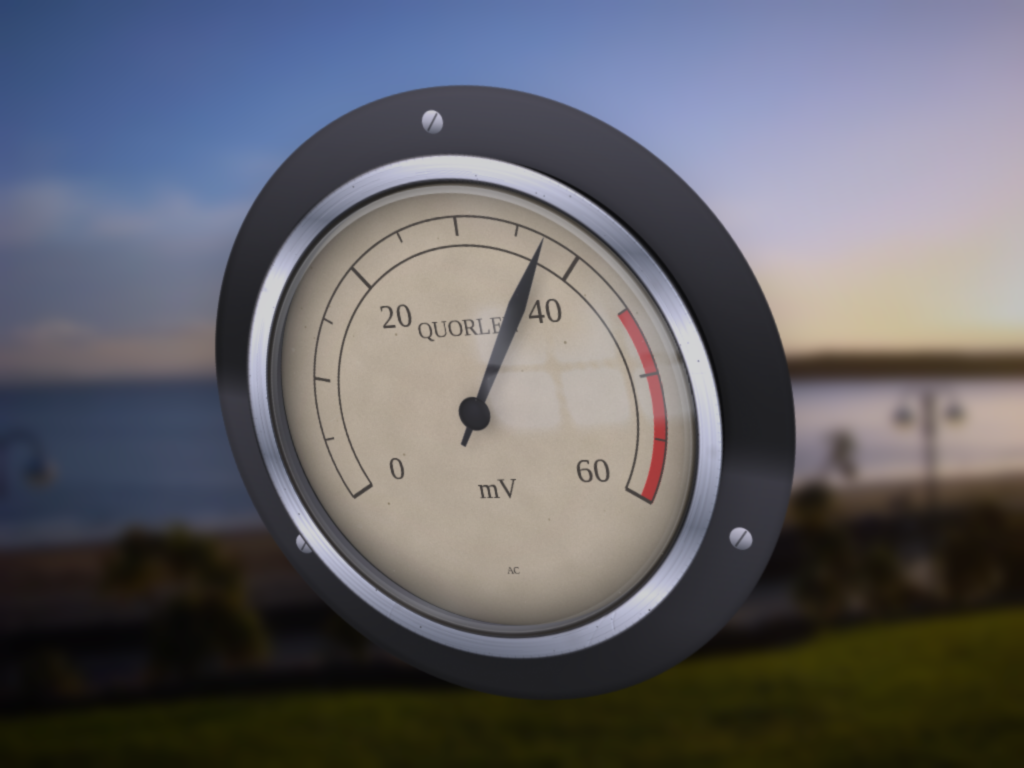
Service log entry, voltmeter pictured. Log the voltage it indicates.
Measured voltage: 37.5 mV
